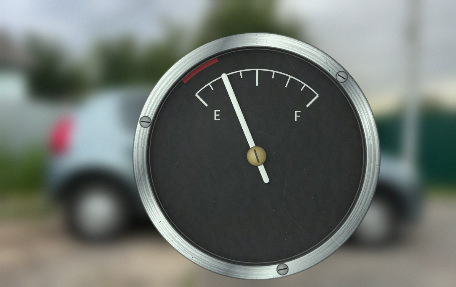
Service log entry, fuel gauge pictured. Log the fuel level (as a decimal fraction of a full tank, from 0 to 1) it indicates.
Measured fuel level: 0.25
